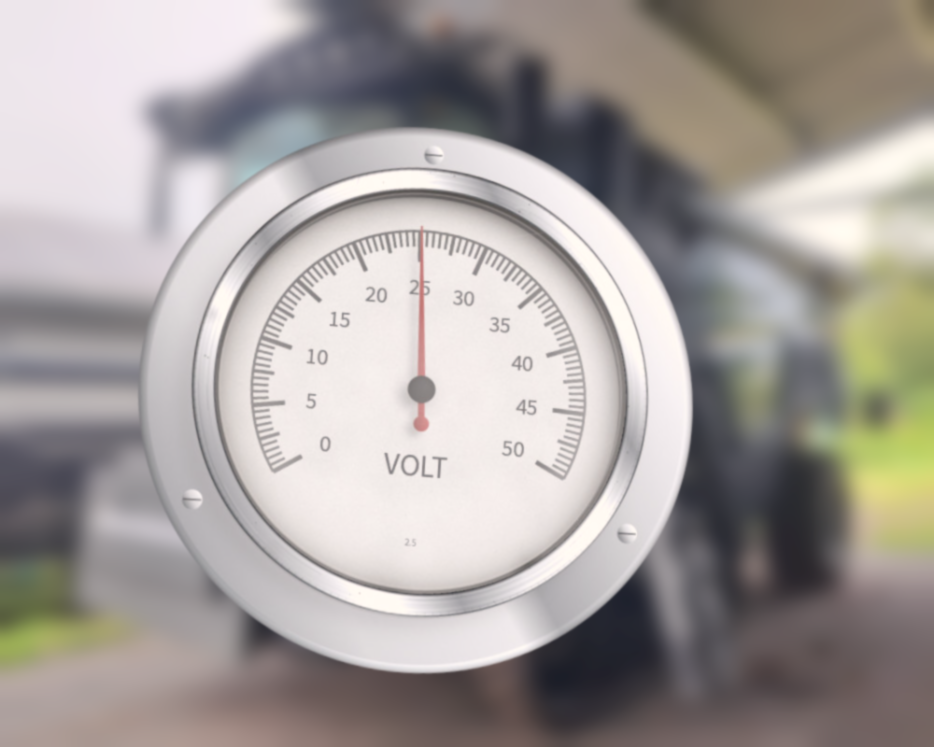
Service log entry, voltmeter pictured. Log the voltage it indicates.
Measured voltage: 25 V
